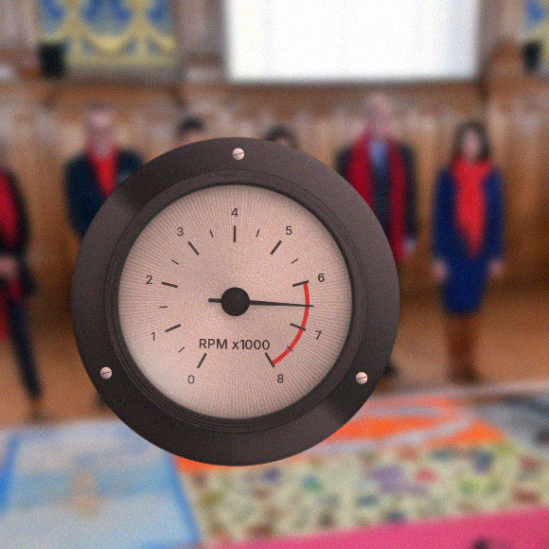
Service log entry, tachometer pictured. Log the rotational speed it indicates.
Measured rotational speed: 6500 rpm
